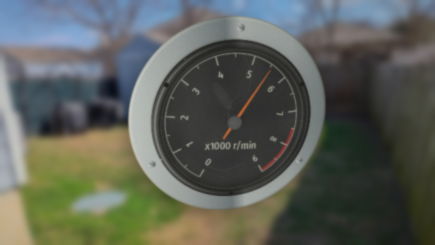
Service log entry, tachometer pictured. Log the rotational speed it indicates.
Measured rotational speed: 5500 rpm
